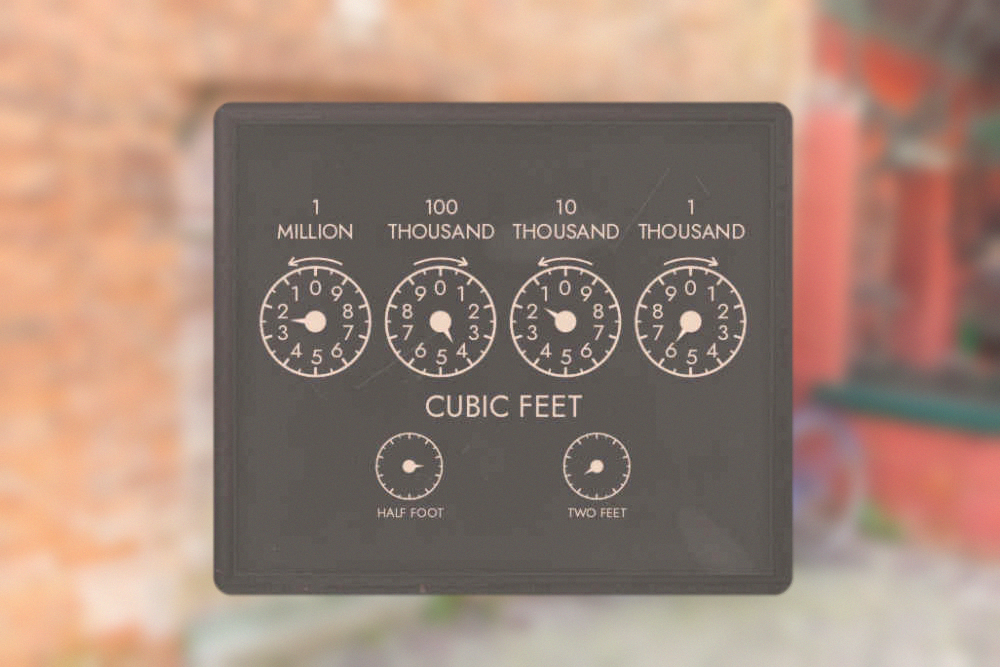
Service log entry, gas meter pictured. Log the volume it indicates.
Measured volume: 241600 ft³
